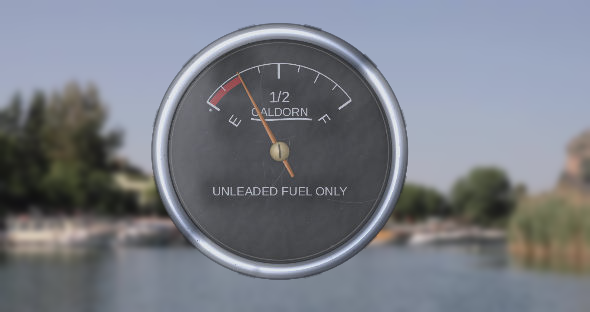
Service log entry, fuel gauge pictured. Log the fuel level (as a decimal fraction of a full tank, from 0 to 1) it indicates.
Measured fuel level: 0.25
